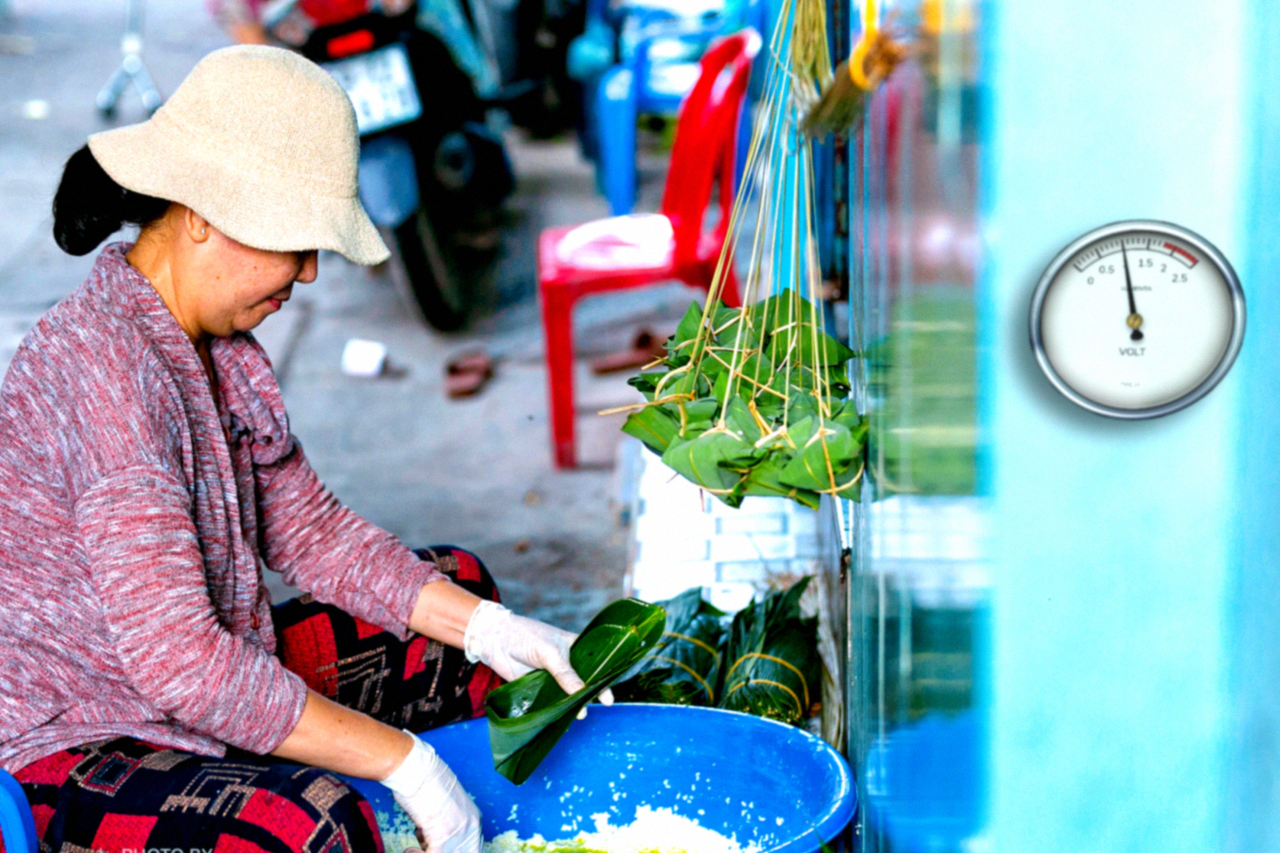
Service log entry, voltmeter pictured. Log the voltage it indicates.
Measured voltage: 1 V
